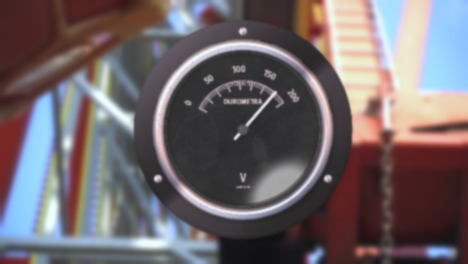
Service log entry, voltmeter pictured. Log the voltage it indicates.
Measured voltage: 175 V
